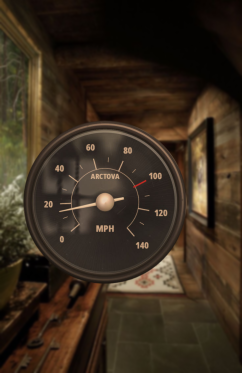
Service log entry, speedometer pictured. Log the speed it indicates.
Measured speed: 15 mph
